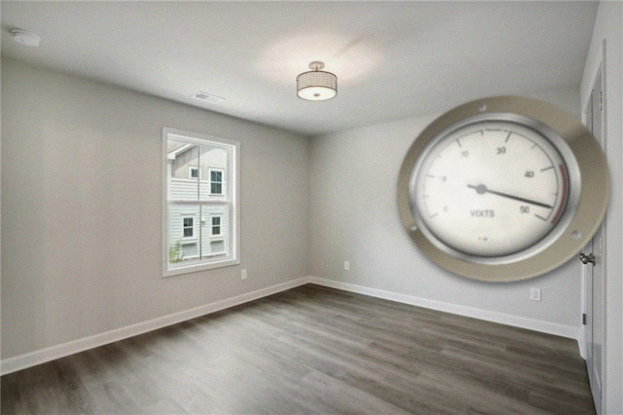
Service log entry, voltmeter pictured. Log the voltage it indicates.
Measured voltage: 47.5 V
